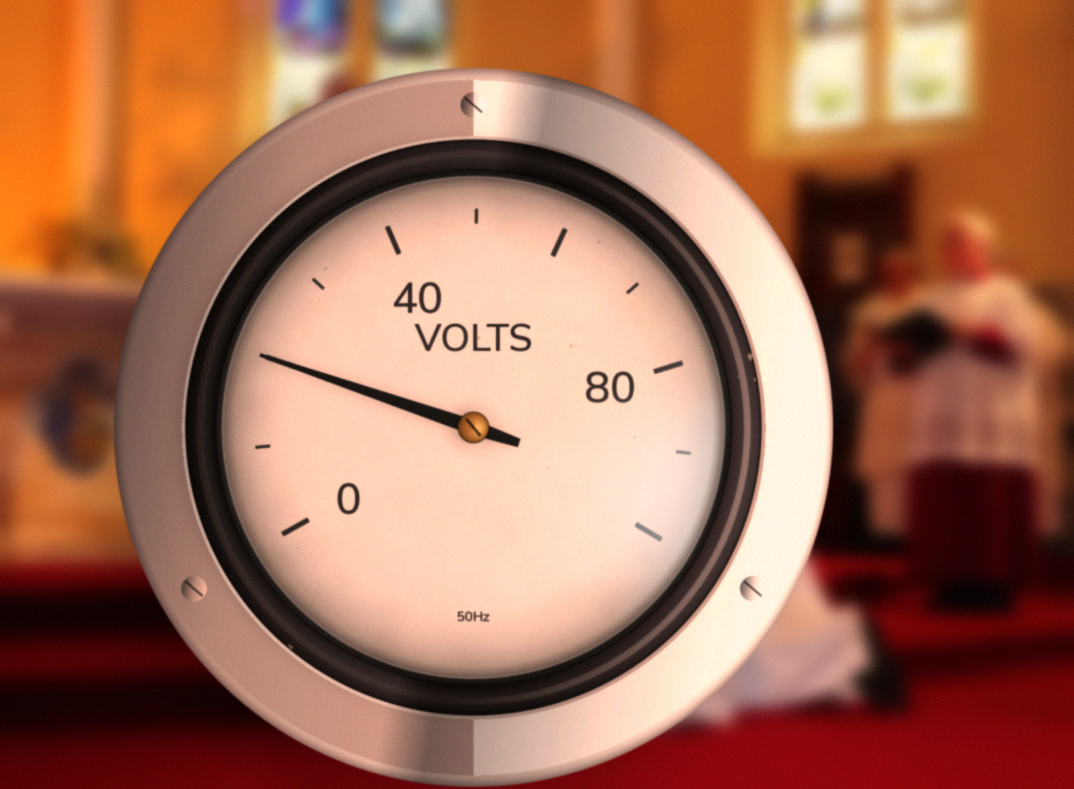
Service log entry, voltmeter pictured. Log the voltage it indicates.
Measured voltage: 20 V
